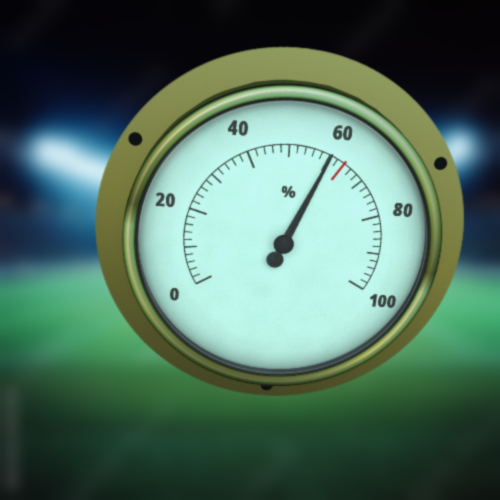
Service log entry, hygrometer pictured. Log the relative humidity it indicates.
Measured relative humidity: 60 %
